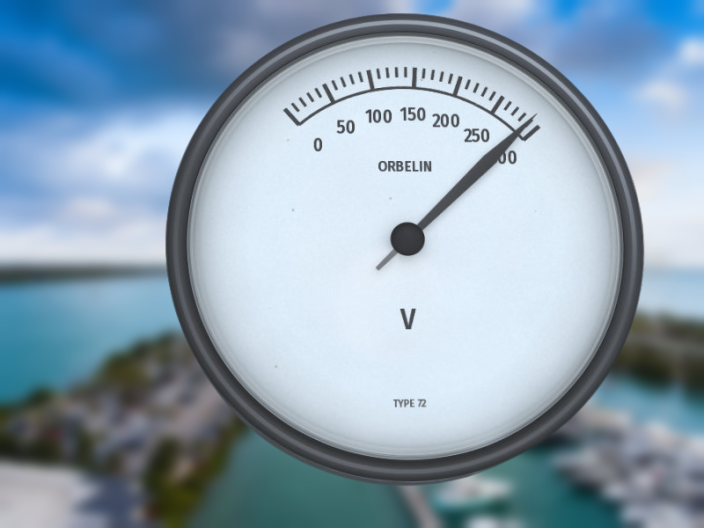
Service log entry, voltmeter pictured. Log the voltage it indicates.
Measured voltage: 290 V
